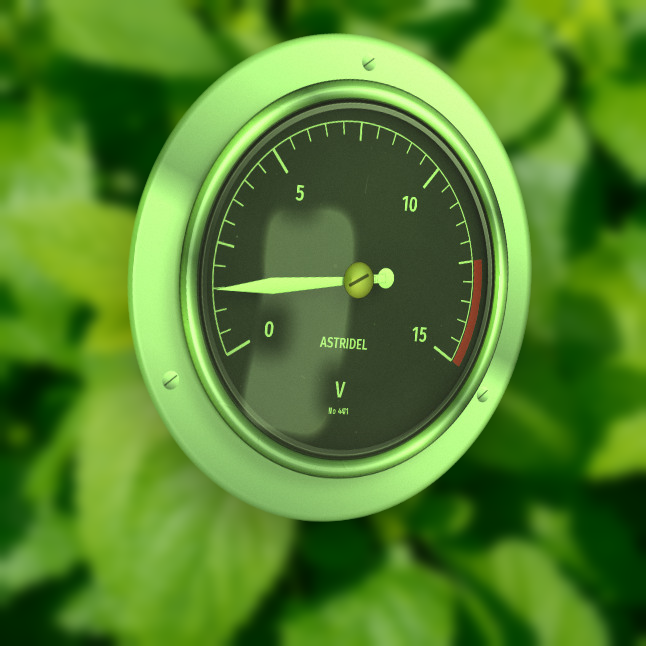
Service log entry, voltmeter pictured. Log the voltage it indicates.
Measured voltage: 1.5 V
